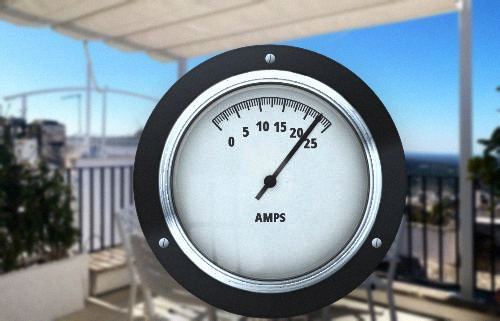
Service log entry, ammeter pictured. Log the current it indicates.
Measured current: 22.5 A
